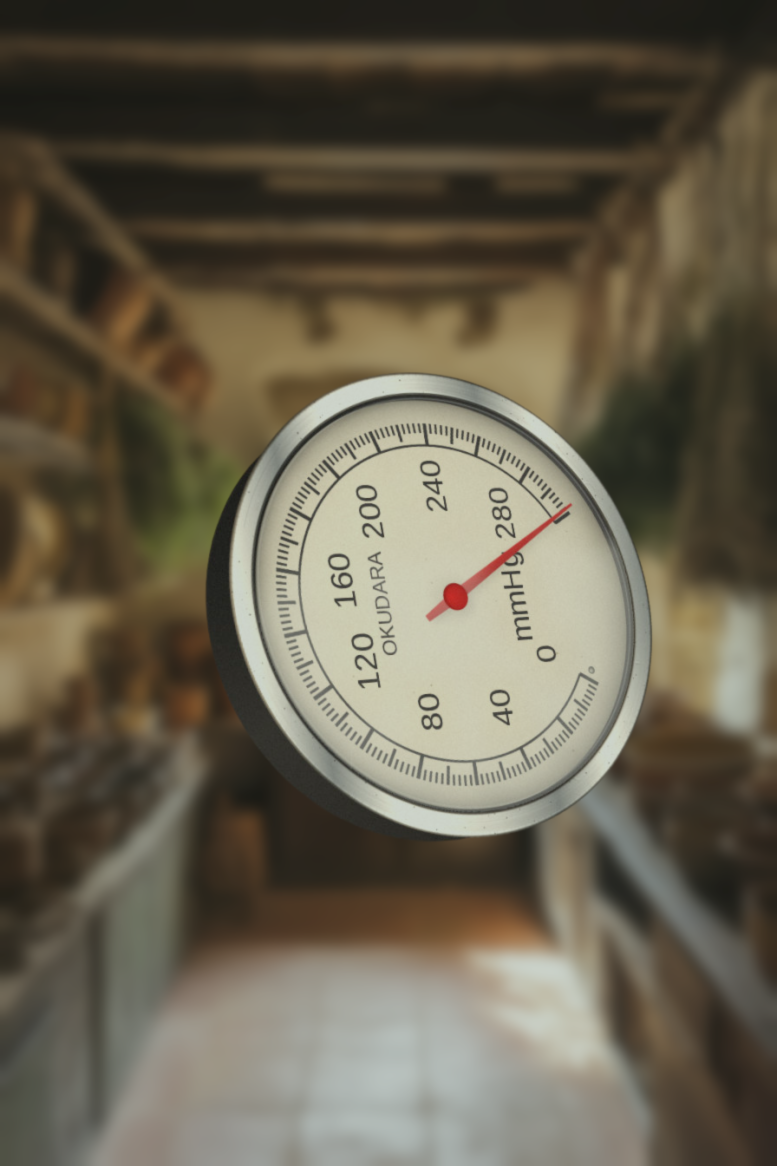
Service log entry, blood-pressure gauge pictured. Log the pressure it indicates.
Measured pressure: 298 mmHg
